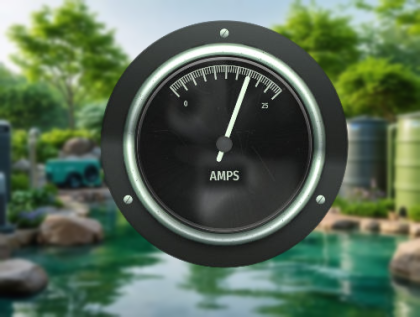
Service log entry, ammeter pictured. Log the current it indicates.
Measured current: 17.5 A
